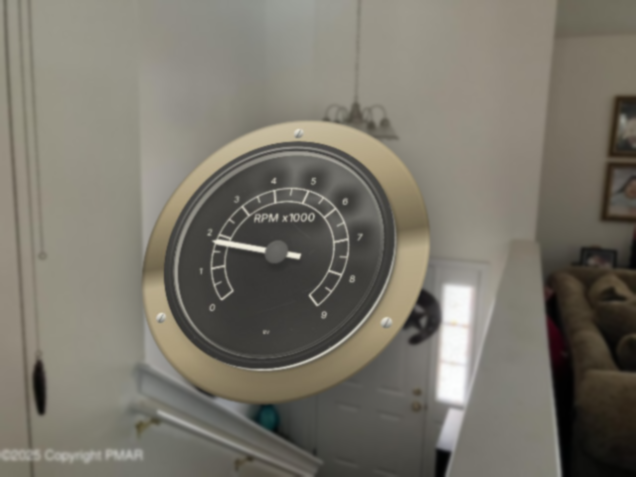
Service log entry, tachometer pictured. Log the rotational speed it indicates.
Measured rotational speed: 1750 rpm
